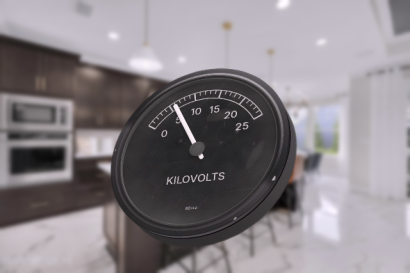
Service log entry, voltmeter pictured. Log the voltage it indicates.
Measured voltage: 6 kV
